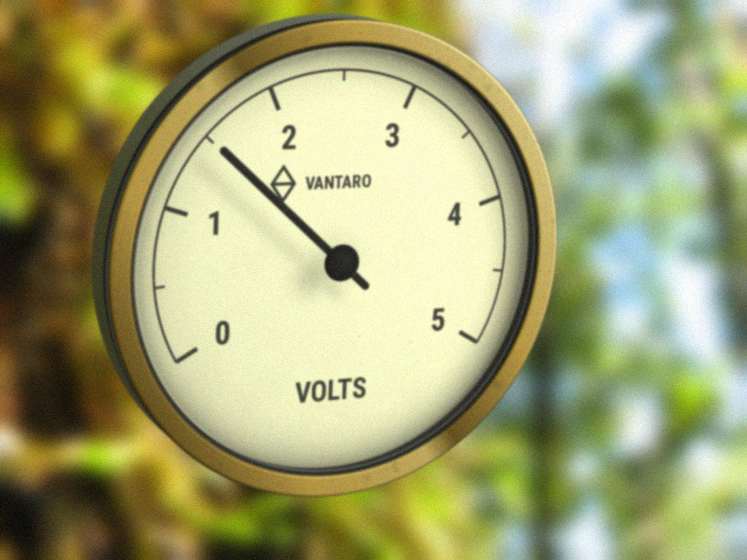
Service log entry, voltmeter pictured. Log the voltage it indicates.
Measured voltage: 1.5 V
